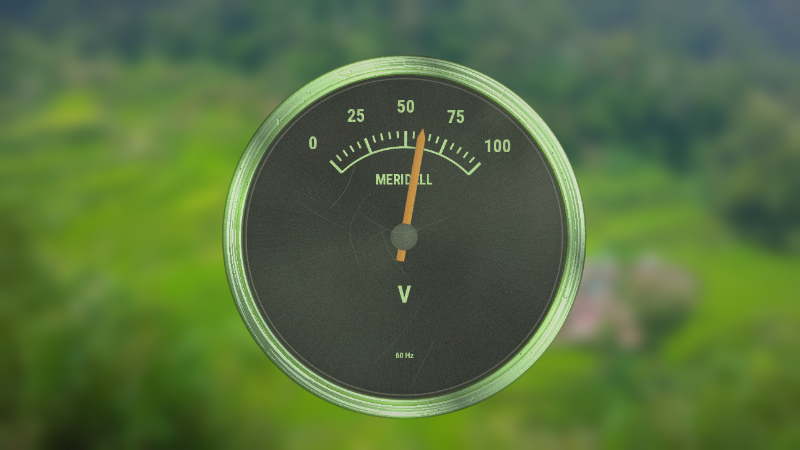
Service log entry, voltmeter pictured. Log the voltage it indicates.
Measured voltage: 60 V
